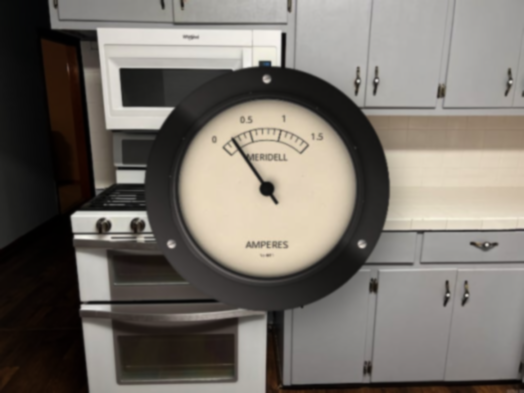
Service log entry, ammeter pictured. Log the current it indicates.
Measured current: 0.2 A
